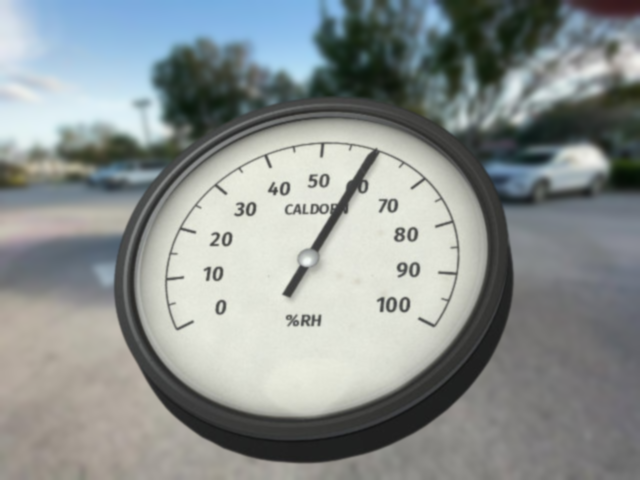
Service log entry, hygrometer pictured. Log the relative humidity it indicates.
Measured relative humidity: 60 %
